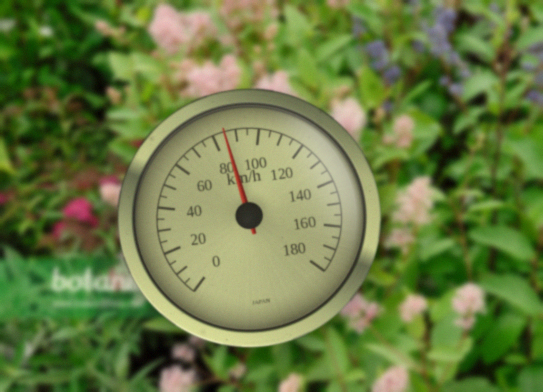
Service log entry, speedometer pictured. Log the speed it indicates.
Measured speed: 85 km/h
